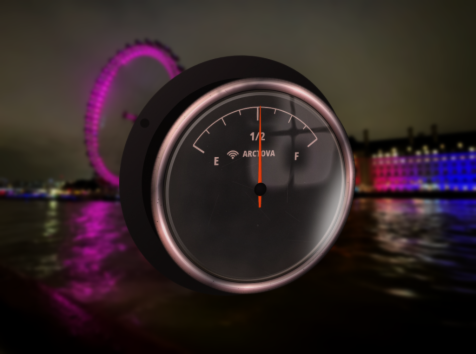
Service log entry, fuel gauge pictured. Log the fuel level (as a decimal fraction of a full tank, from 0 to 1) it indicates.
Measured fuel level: 0.5
